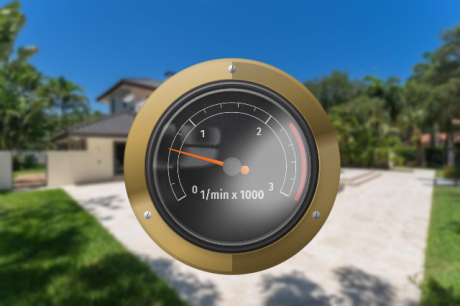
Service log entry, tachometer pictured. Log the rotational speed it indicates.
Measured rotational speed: 600 rpm
